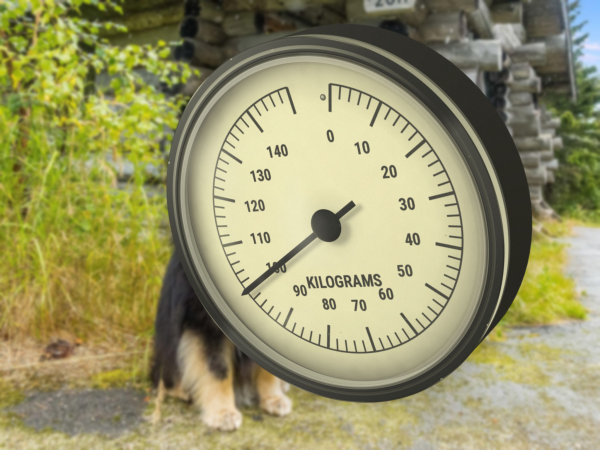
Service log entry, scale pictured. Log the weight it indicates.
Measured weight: 100 kg
